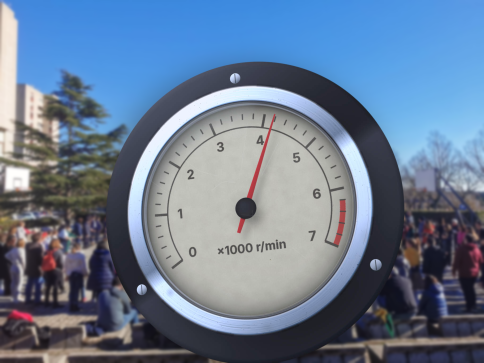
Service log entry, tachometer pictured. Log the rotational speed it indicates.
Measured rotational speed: 4200 rpm
